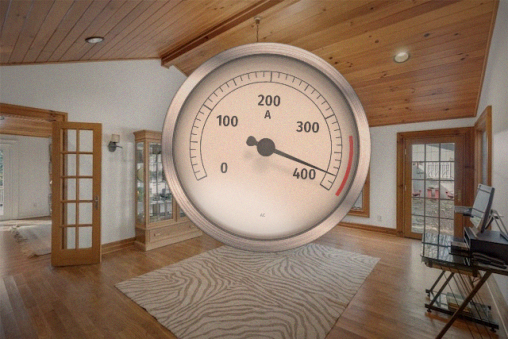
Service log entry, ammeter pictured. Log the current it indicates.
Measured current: 380 A
